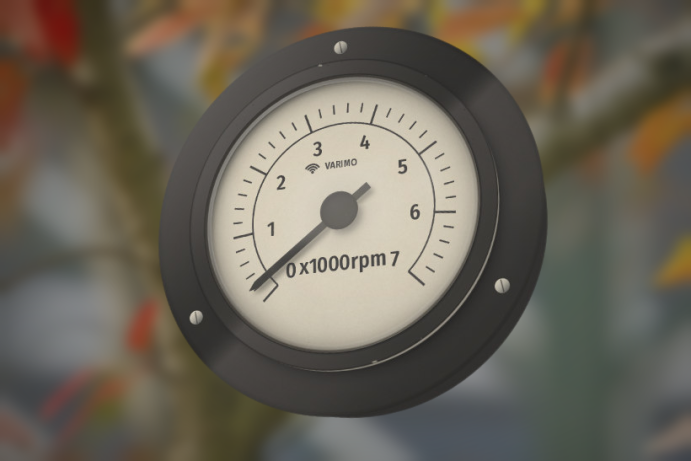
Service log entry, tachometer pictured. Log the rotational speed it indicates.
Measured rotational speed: 200 rpm
